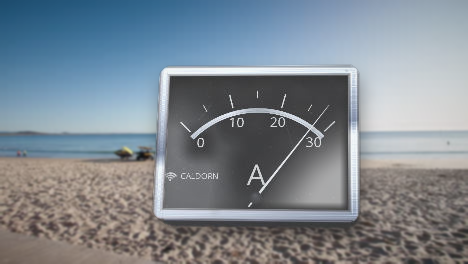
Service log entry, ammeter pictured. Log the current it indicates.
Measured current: 27.5 A
